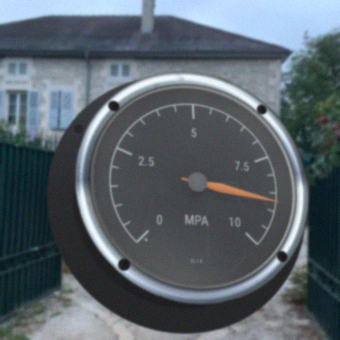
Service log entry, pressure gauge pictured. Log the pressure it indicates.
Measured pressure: 8.75 MPa
